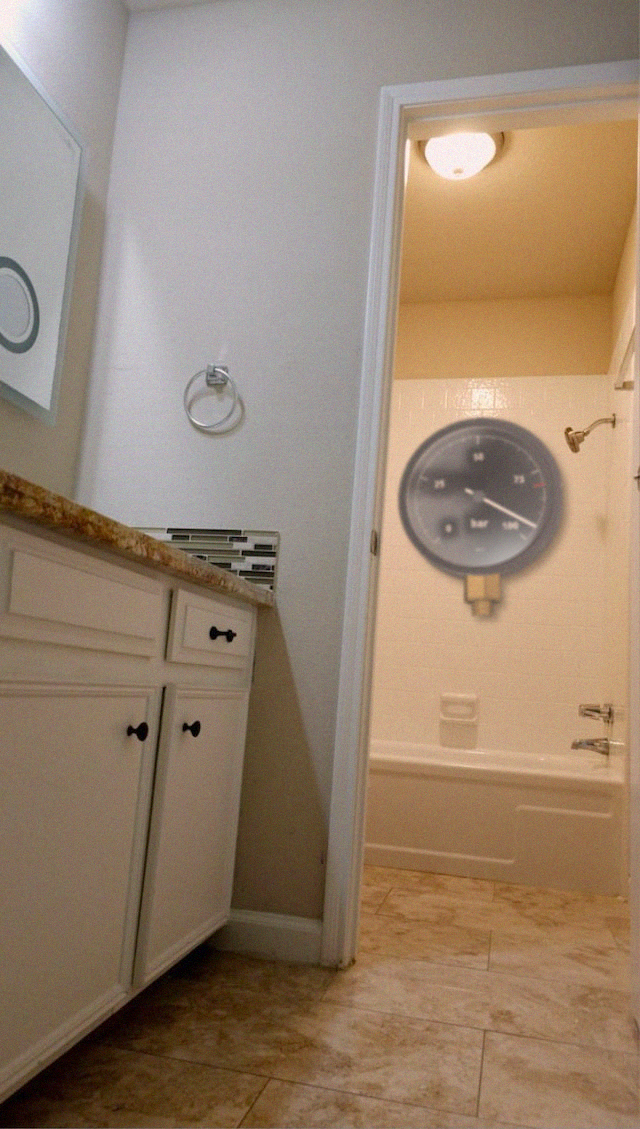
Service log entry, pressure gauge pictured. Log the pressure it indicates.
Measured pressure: 95 bar
